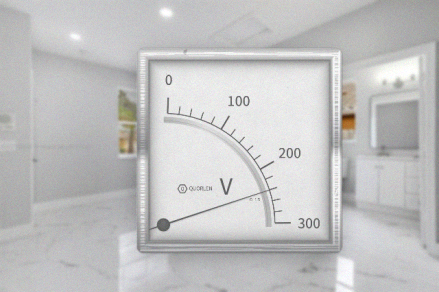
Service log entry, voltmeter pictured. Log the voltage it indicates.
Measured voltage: 240 V
